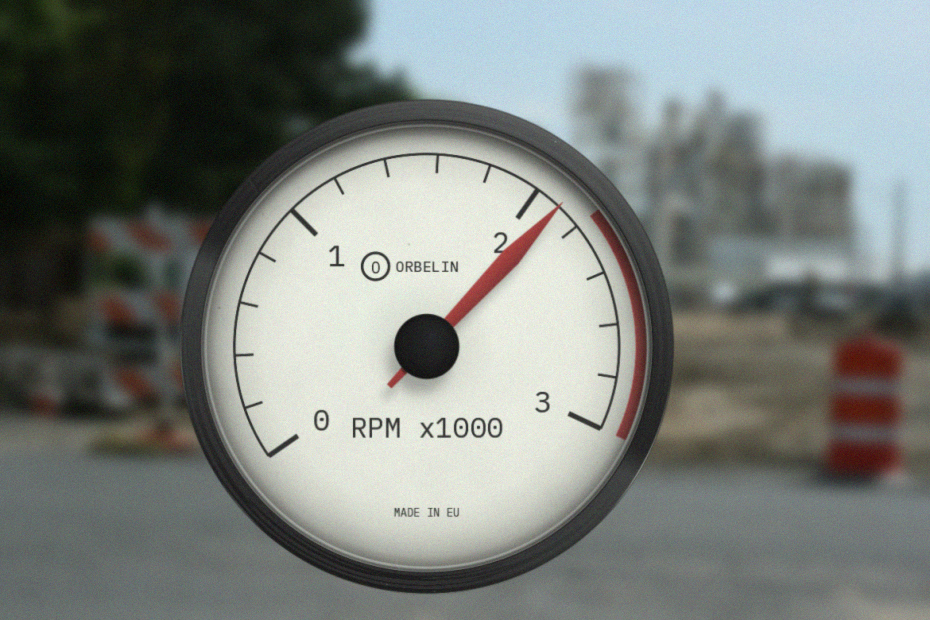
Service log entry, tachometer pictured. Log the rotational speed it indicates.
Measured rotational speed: 2100 rpm
